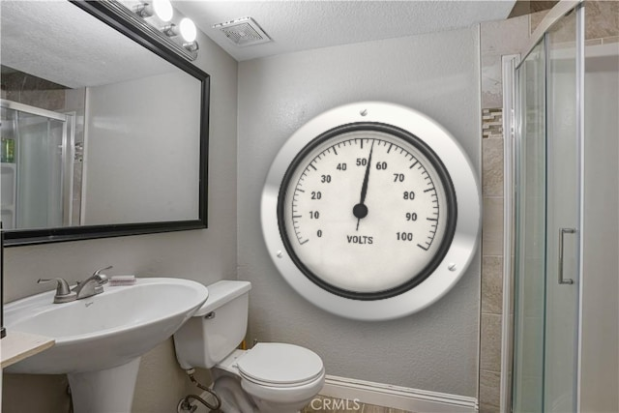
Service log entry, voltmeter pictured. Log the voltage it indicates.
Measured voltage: 54 V
